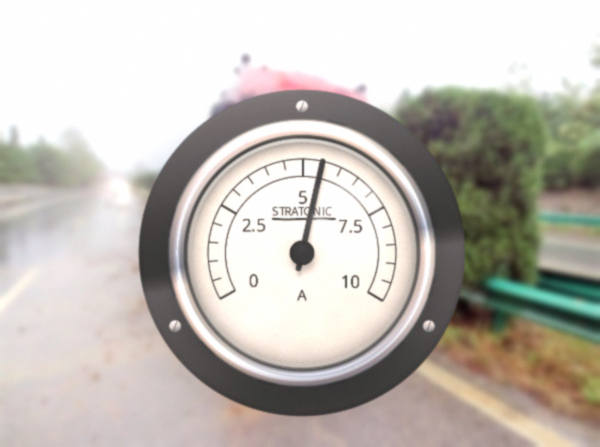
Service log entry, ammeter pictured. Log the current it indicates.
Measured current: 5.5 A
